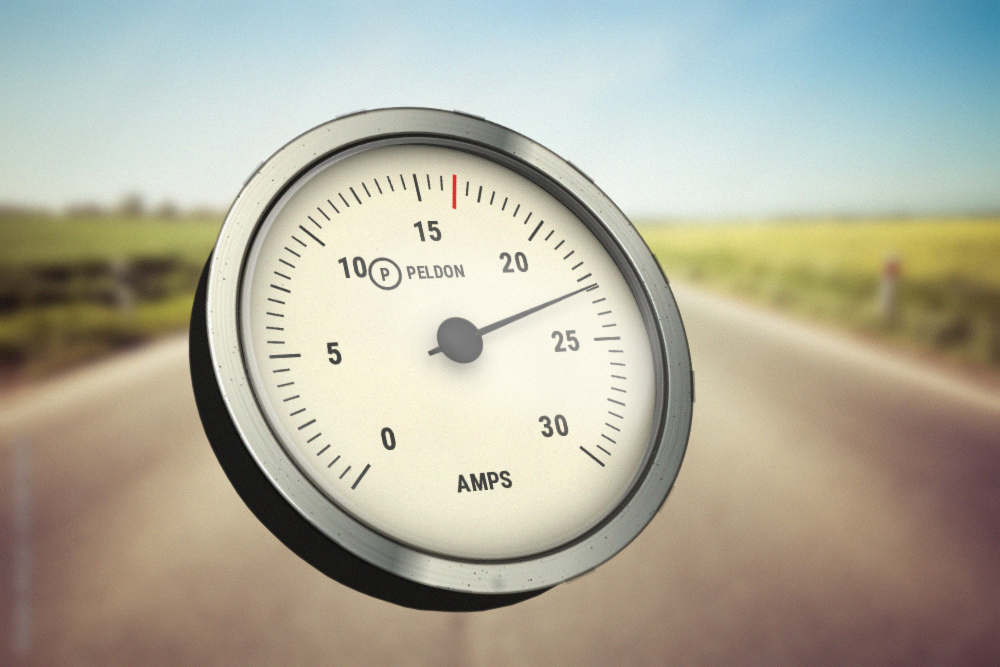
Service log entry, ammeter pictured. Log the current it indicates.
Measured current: 23 A
